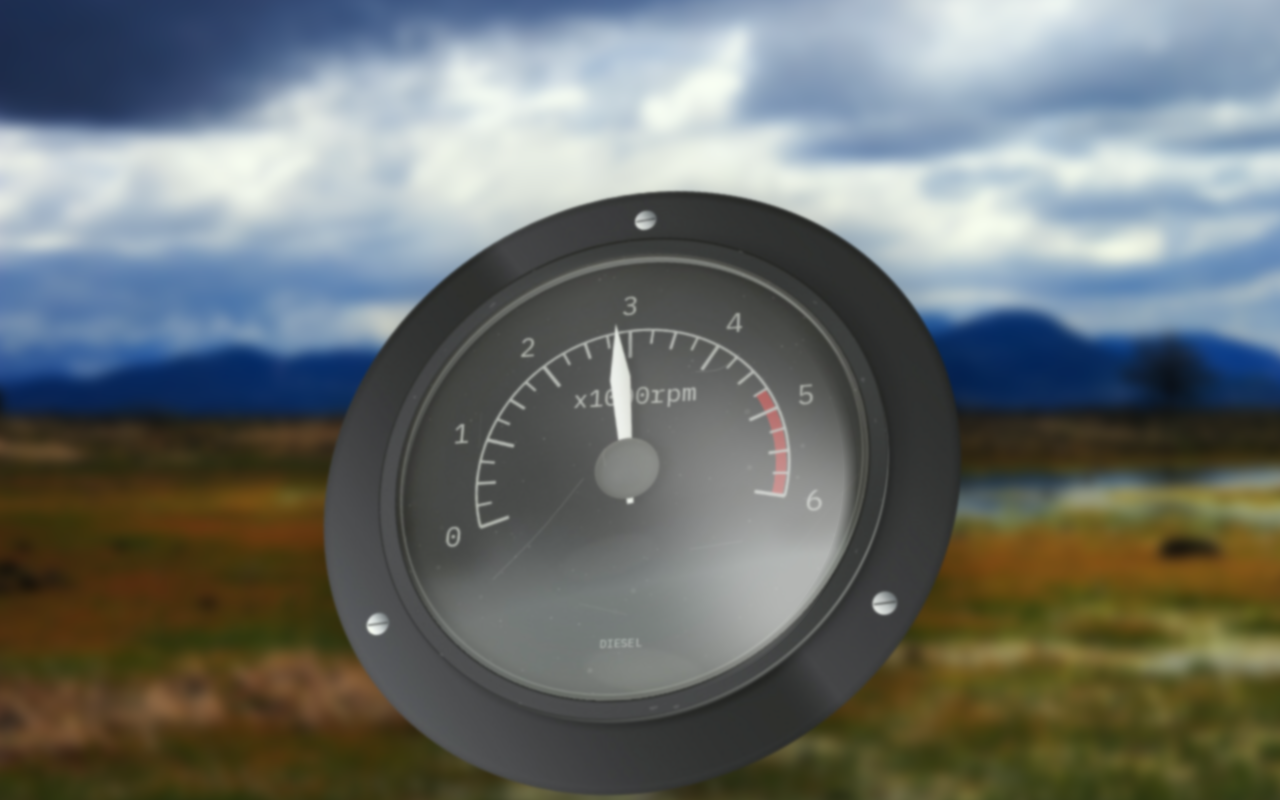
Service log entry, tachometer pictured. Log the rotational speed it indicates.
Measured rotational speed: 2875 rpm
